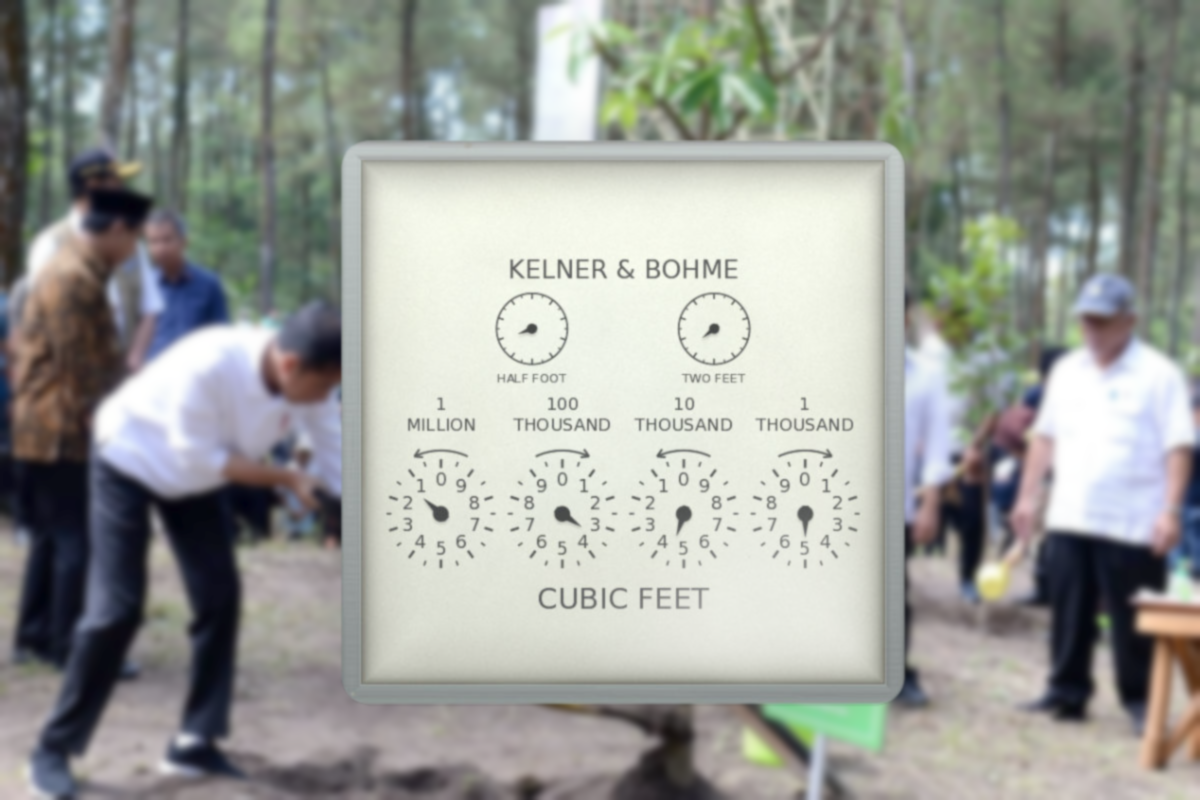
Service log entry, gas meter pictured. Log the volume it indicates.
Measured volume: 134500 ft³
